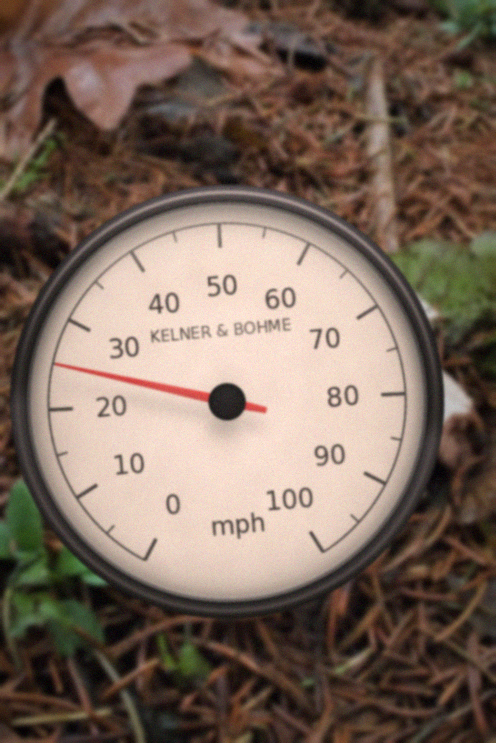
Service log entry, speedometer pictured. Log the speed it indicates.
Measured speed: 25 mph
